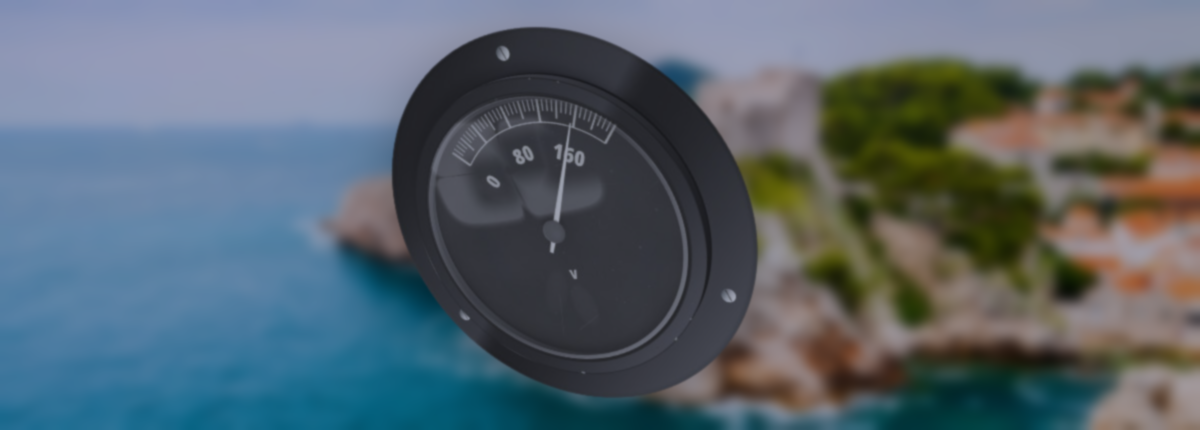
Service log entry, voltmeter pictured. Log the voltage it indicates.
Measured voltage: 160 V
